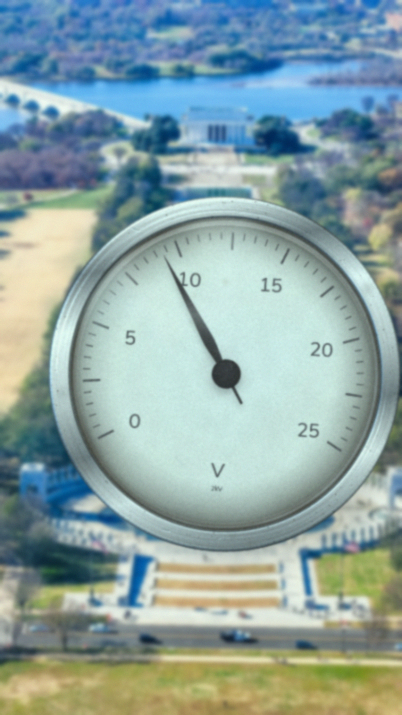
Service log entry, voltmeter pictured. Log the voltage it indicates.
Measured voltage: 9.25 V
